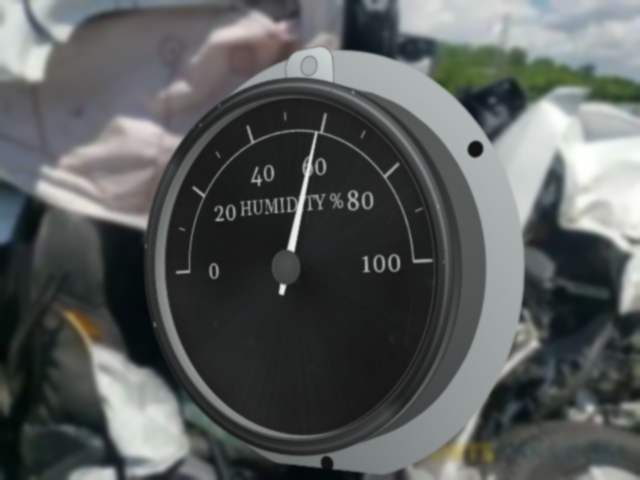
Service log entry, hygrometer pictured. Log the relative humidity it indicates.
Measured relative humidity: 60 %
